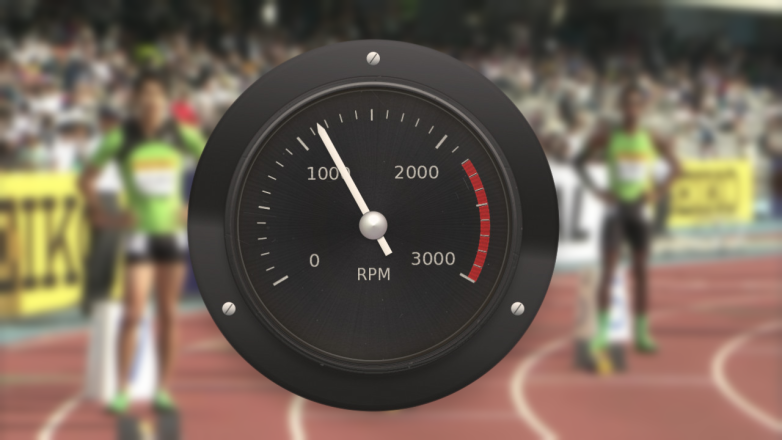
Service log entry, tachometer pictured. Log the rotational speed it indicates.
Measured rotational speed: 1150 rpm
